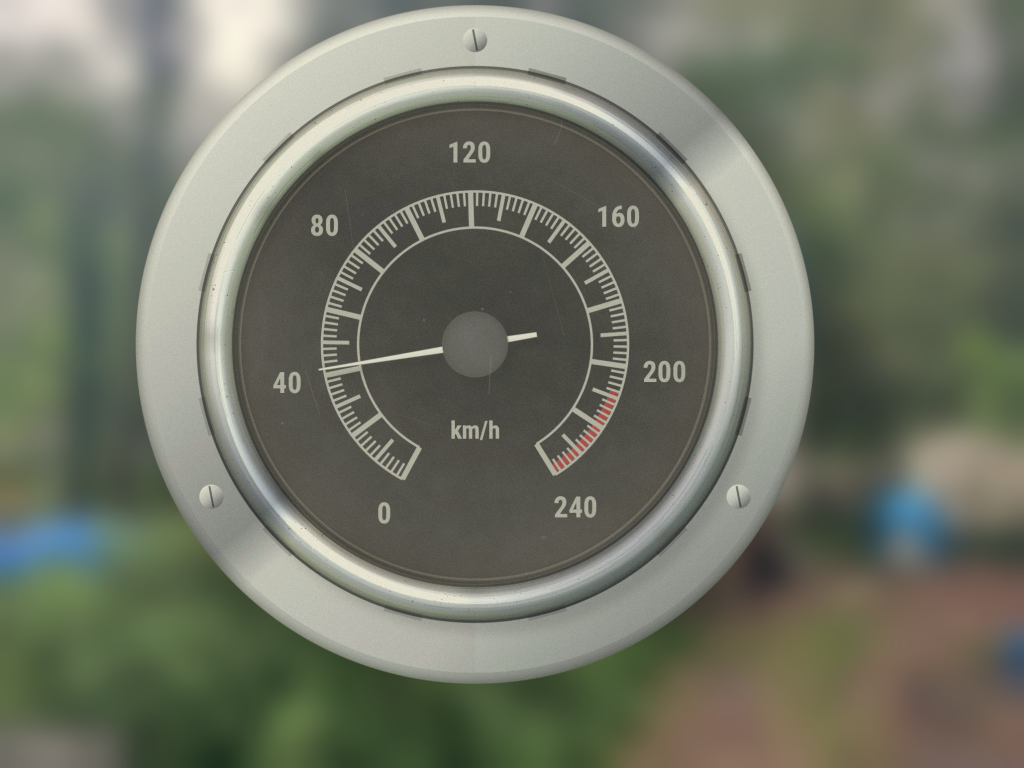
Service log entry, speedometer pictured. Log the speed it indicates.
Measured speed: 42 km/h
